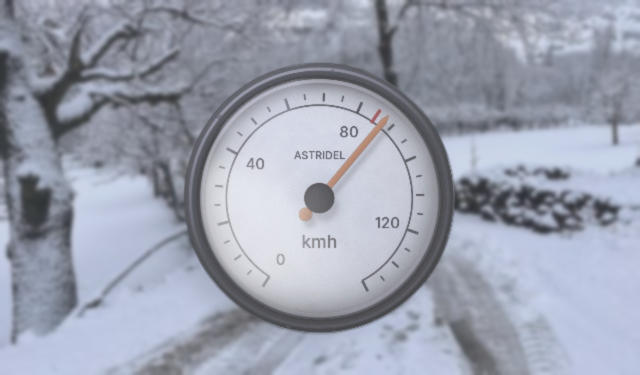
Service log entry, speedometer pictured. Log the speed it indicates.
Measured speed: 87.5 km/h
